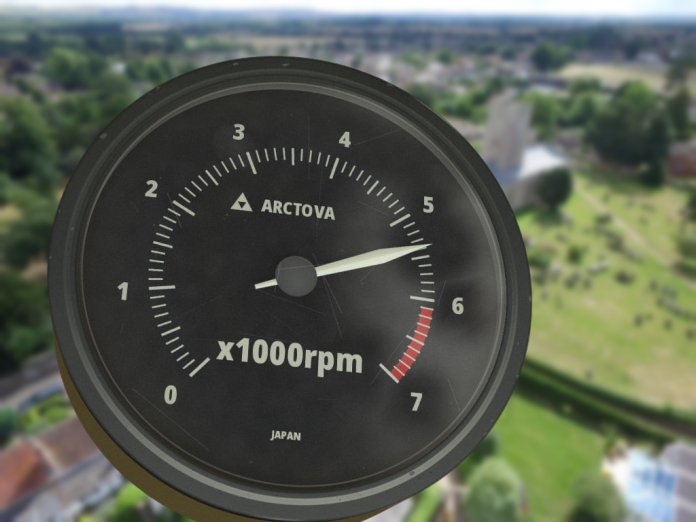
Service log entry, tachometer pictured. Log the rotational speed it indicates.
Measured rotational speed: 5400 rpm
